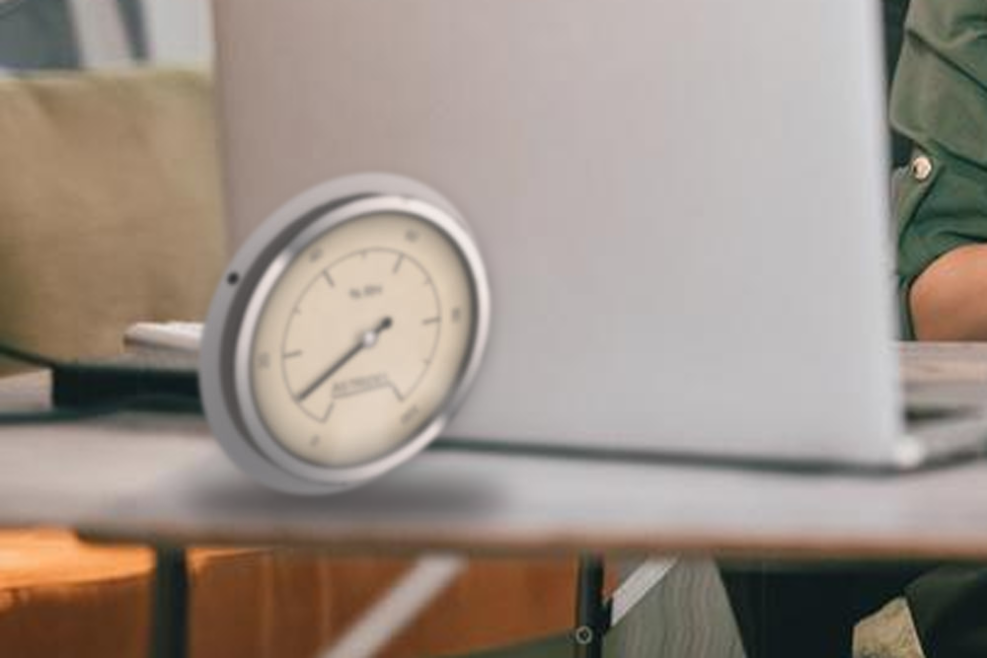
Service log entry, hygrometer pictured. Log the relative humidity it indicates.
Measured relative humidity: 10 %
